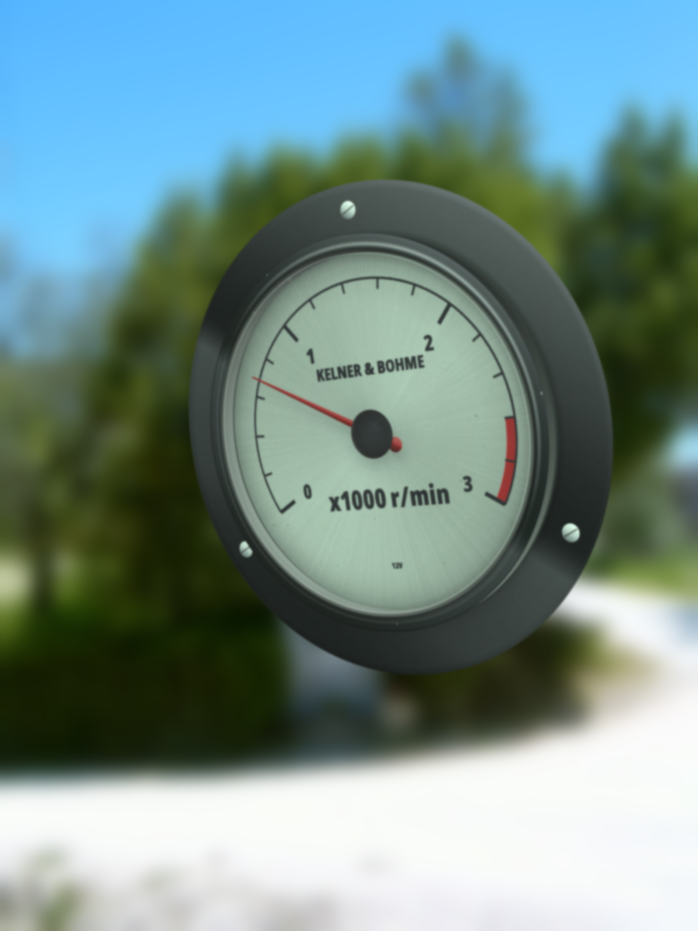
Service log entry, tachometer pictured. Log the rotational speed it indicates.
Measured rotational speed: 700 rpm
